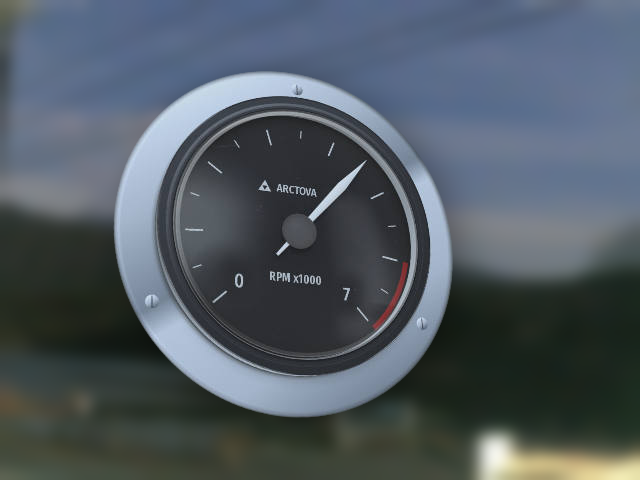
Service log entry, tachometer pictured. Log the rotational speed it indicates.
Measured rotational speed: 4500 rpm
